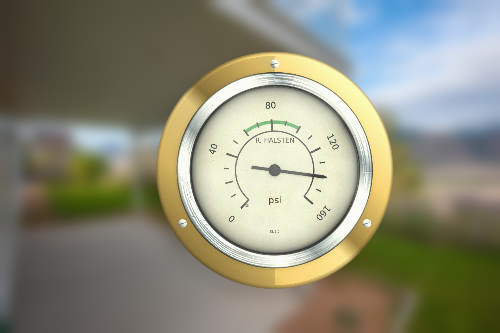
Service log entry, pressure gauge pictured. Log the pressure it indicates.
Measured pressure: 140 psi
